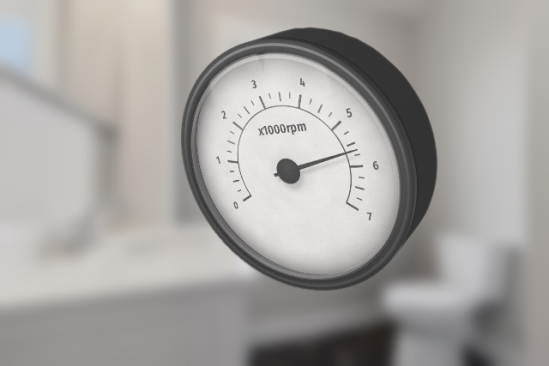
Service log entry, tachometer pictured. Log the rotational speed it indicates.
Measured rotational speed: 5625 rpm
